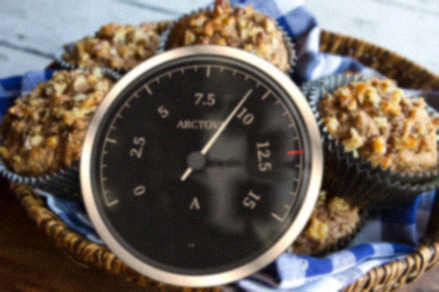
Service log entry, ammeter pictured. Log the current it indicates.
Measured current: 9.5 A
